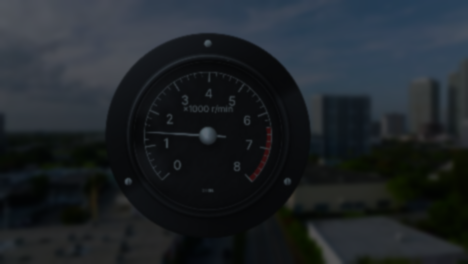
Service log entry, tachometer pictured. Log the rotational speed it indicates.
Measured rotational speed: 1400 rpm
